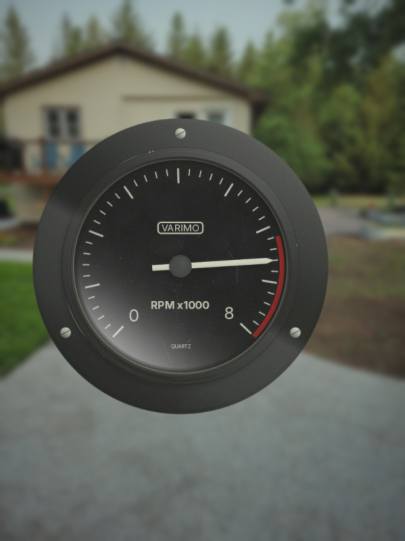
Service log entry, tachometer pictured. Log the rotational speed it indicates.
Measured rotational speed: 6600 rpm
